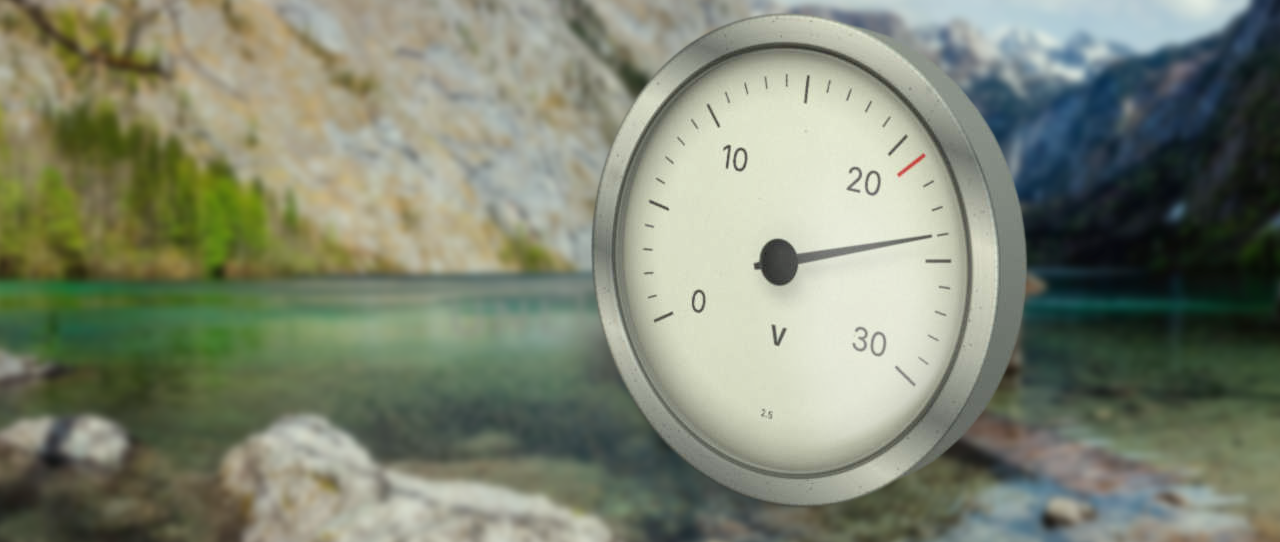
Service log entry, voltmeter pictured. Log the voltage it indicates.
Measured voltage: 24 V
